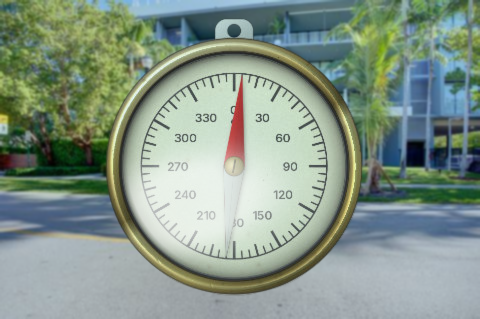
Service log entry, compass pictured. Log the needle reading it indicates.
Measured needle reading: 5 °
